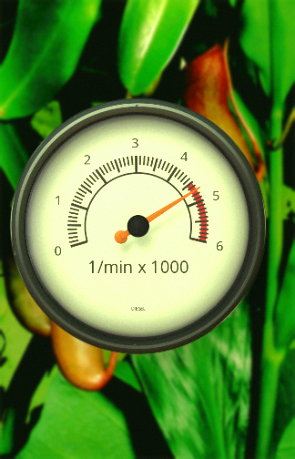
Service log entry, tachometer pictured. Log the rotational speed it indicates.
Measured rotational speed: 4700 rpm
